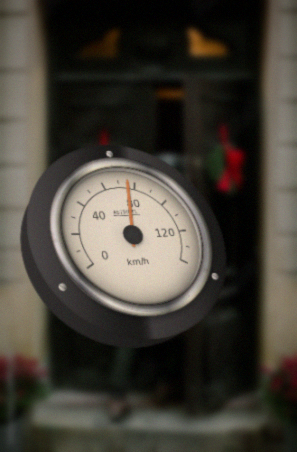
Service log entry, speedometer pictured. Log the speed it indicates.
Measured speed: 75 km/h
